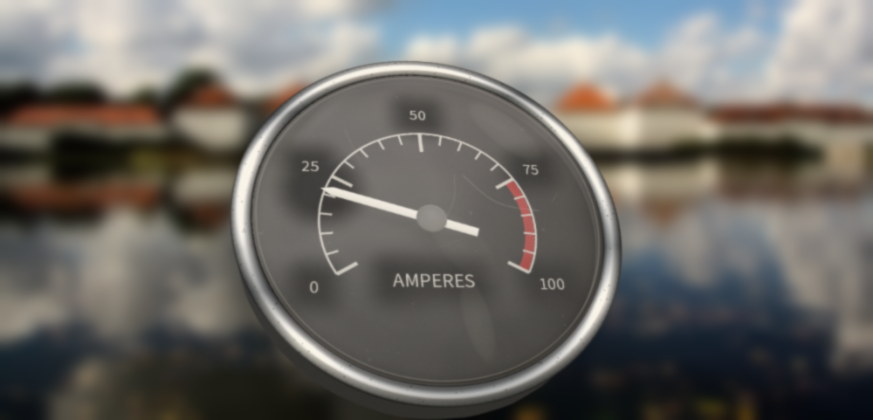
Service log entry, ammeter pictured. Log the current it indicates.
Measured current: 20 A
